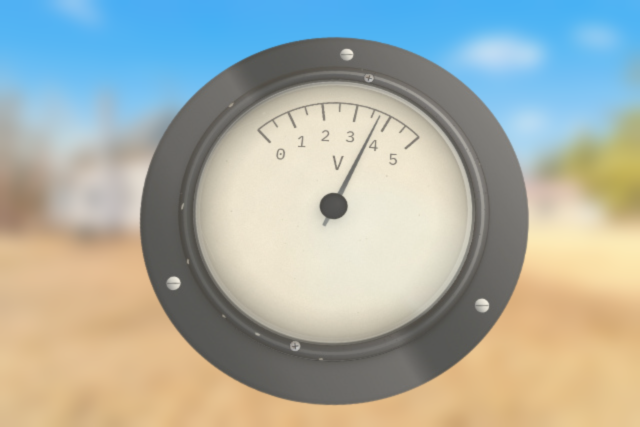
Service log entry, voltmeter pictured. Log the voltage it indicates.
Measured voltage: 3.75 V
